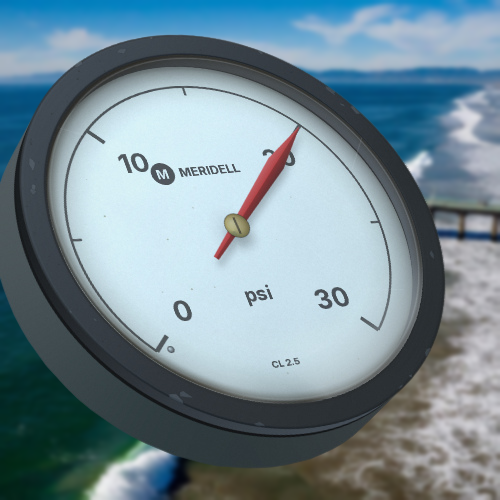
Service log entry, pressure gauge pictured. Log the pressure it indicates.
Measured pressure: 20 psi
